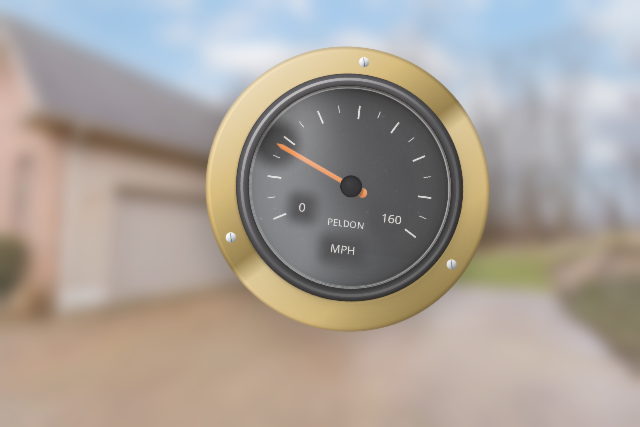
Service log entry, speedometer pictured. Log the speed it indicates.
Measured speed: 35 mph
